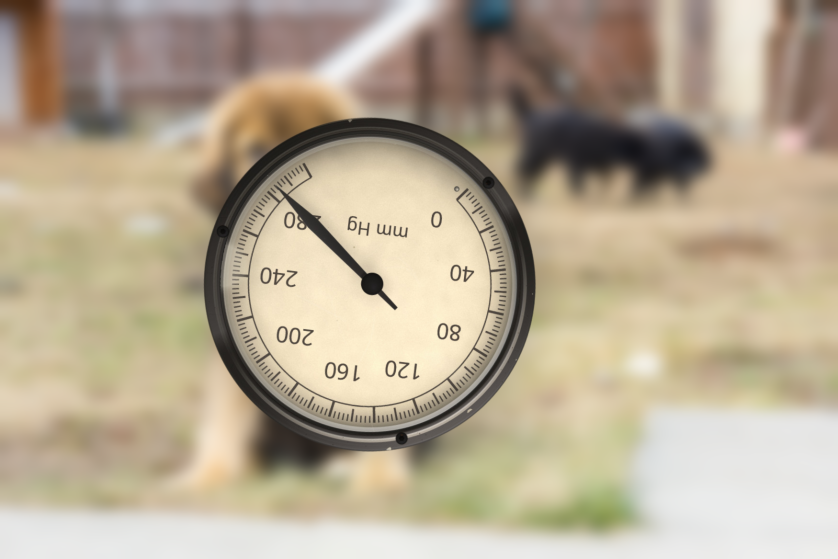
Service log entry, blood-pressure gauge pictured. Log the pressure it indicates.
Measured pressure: 284 mmHg
